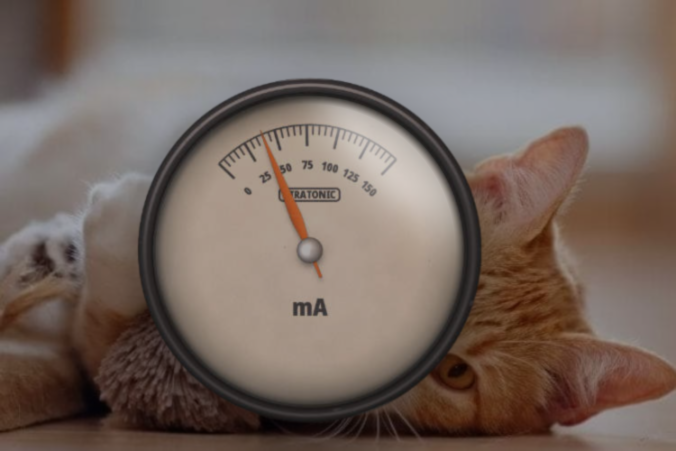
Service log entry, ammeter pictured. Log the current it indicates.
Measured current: 40 mA
